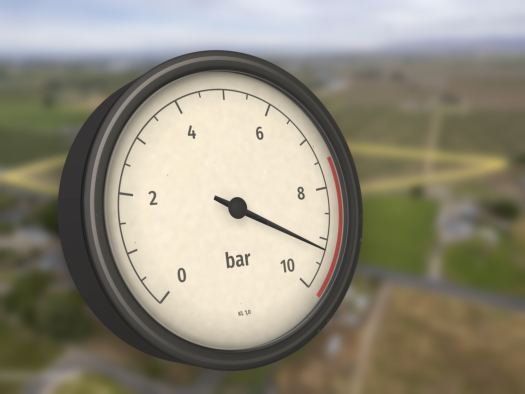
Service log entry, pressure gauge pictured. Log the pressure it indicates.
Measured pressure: 9.25 bar
